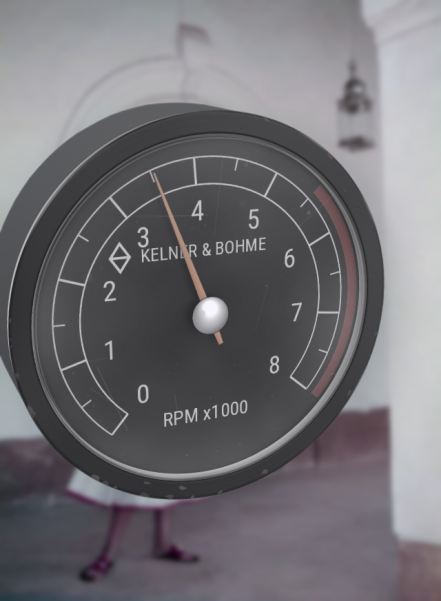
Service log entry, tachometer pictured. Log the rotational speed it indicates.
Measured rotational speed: 3500 rpm
